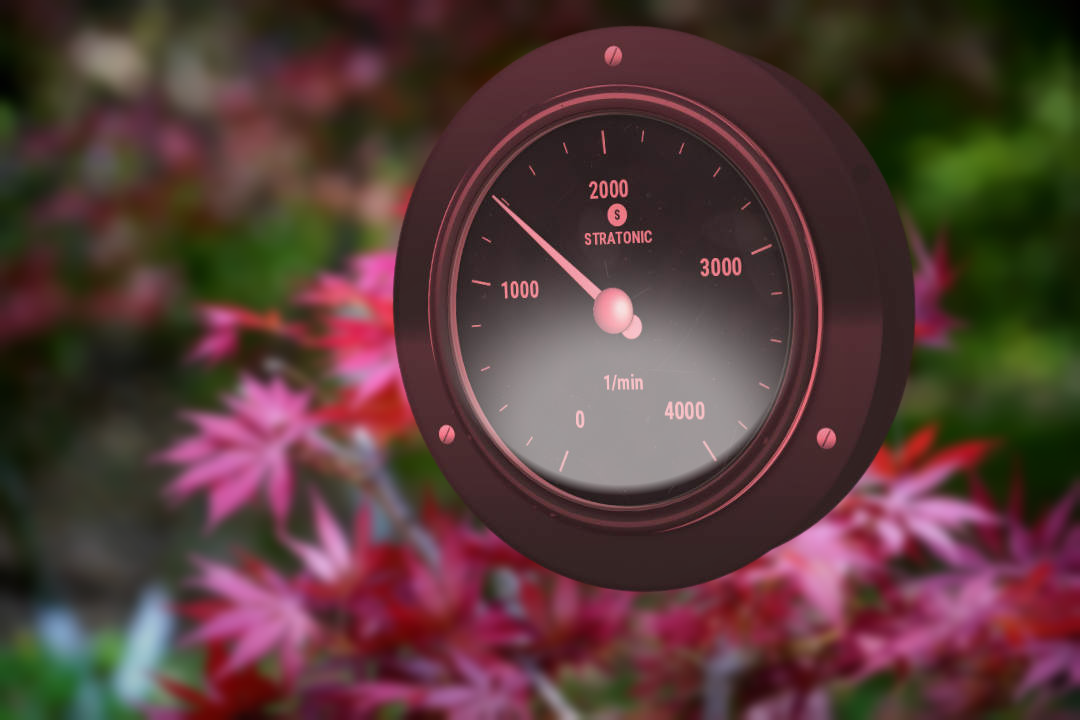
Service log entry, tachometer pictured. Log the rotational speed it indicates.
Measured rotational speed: 1400 rpm
